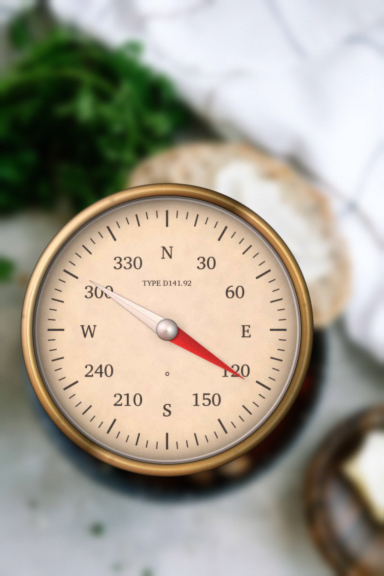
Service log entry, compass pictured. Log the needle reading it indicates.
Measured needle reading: 122.5 °
